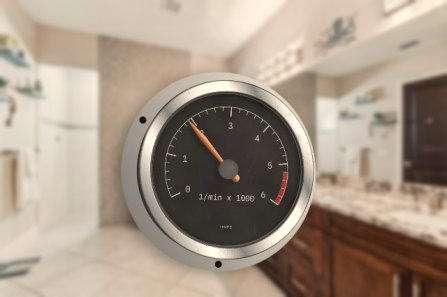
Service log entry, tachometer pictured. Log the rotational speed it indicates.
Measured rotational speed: 1900 rpm
